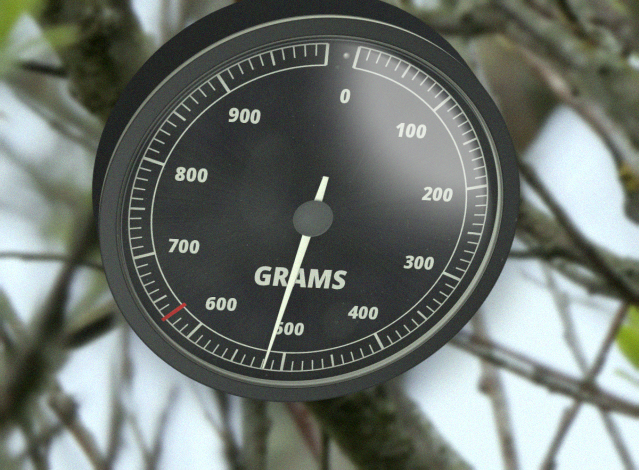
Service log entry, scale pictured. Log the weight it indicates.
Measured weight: 520 g
